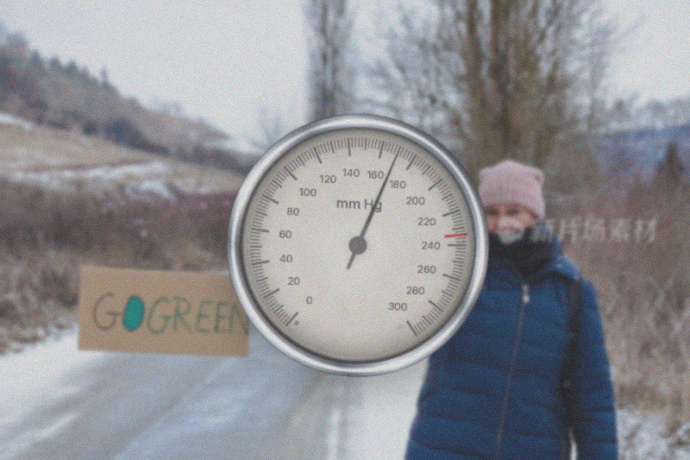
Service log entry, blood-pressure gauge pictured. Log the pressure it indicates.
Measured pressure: 170 mmHg
